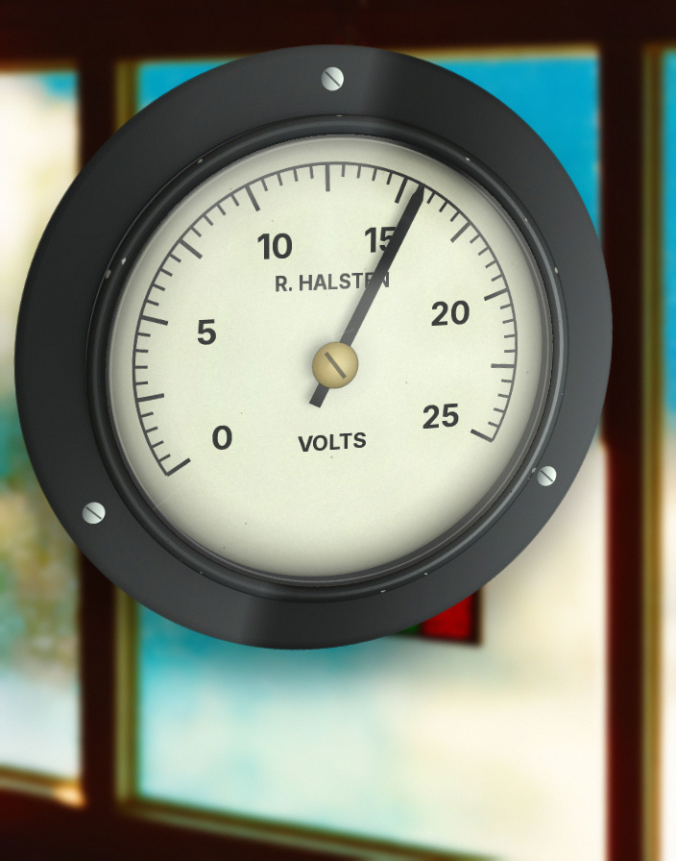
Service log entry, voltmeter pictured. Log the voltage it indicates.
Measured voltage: 15.5 V
